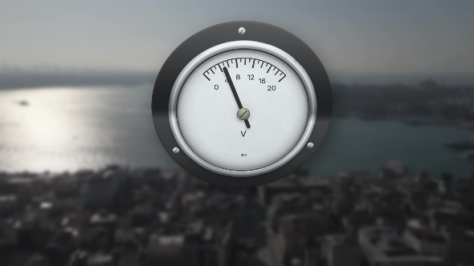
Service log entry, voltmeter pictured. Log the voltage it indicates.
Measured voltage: 5 V
